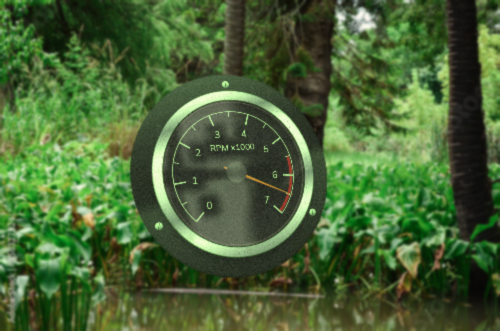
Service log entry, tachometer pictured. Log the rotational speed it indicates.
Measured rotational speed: 6500 rpm
